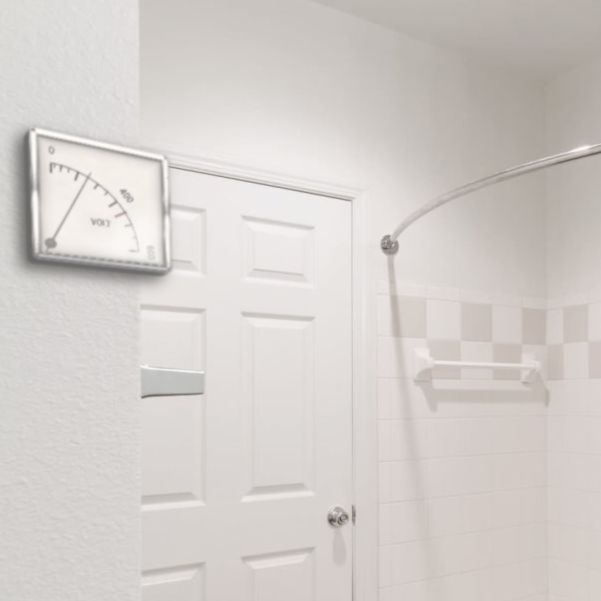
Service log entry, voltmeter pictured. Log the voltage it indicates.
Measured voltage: 250 V
